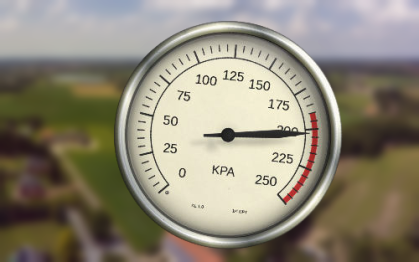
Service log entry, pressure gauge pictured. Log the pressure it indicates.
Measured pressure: 202.5 kPa
